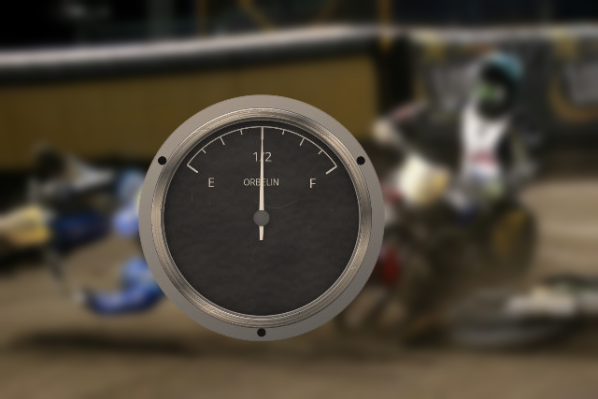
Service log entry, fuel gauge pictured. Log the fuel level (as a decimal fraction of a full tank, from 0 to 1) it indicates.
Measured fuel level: 0.5
